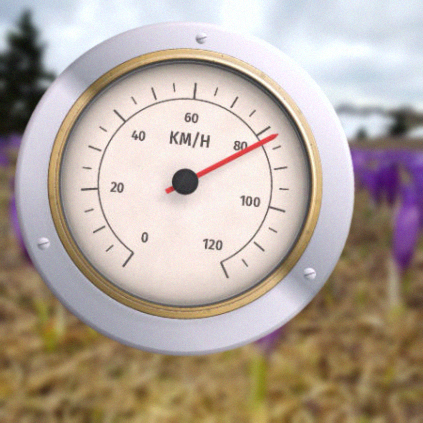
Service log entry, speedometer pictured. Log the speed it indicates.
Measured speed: 82.5 km/h
